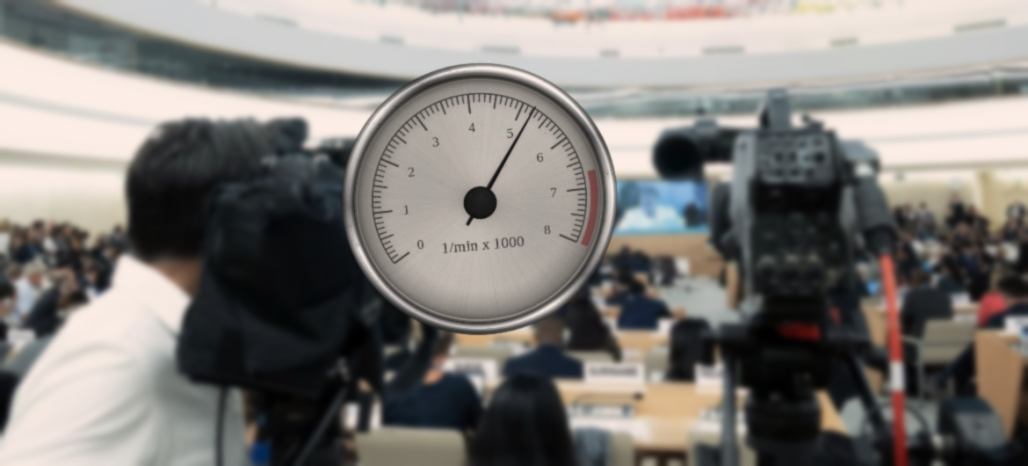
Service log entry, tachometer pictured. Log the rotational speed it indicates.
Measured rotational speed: 5200 rpm
